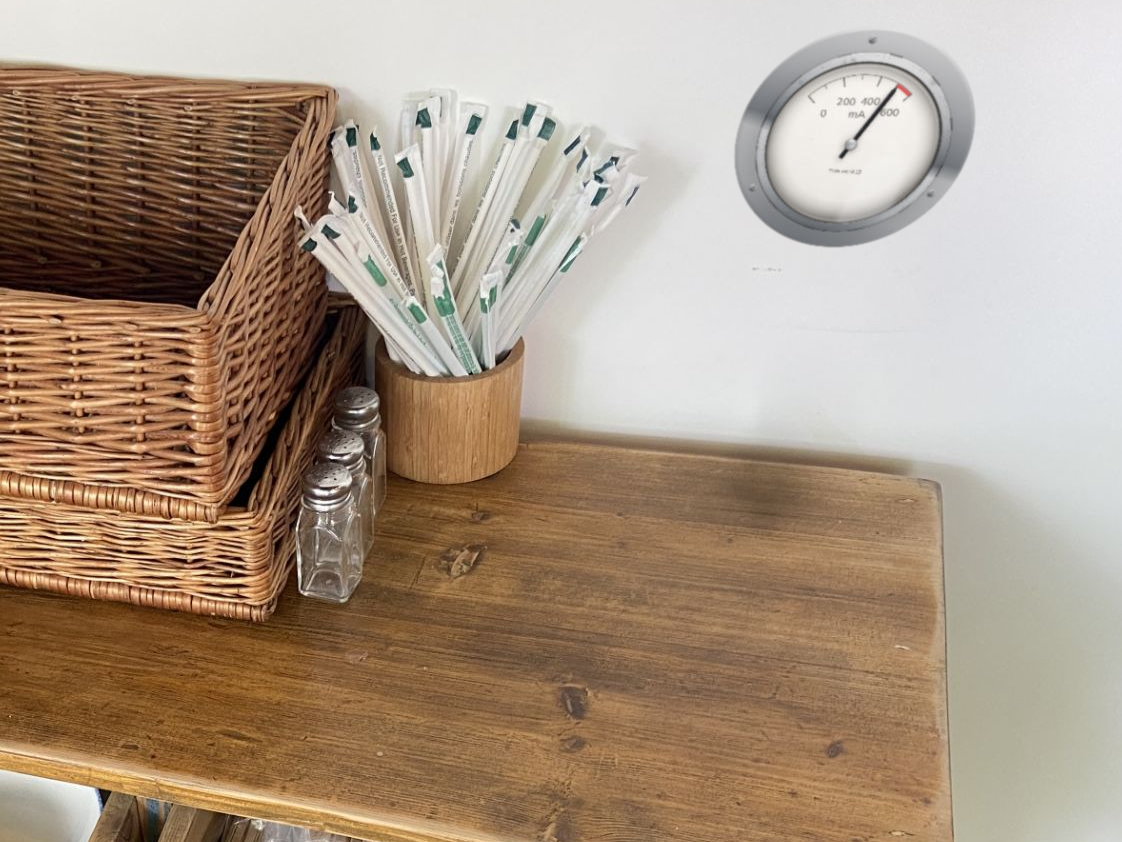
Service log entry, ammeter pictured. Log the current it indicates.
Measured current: 500 mA
